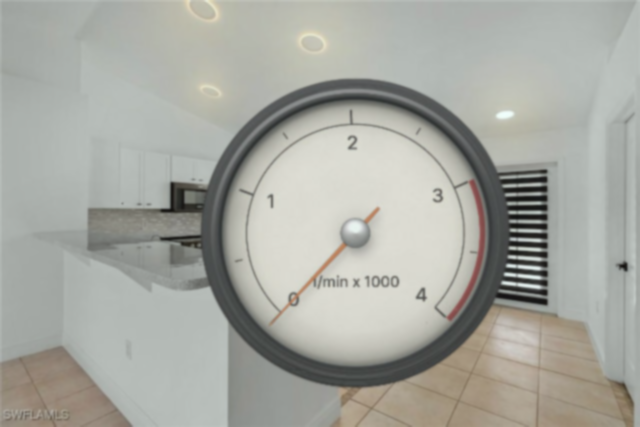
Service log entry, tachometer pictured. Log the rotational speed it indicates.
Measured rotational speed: 0 rpm
